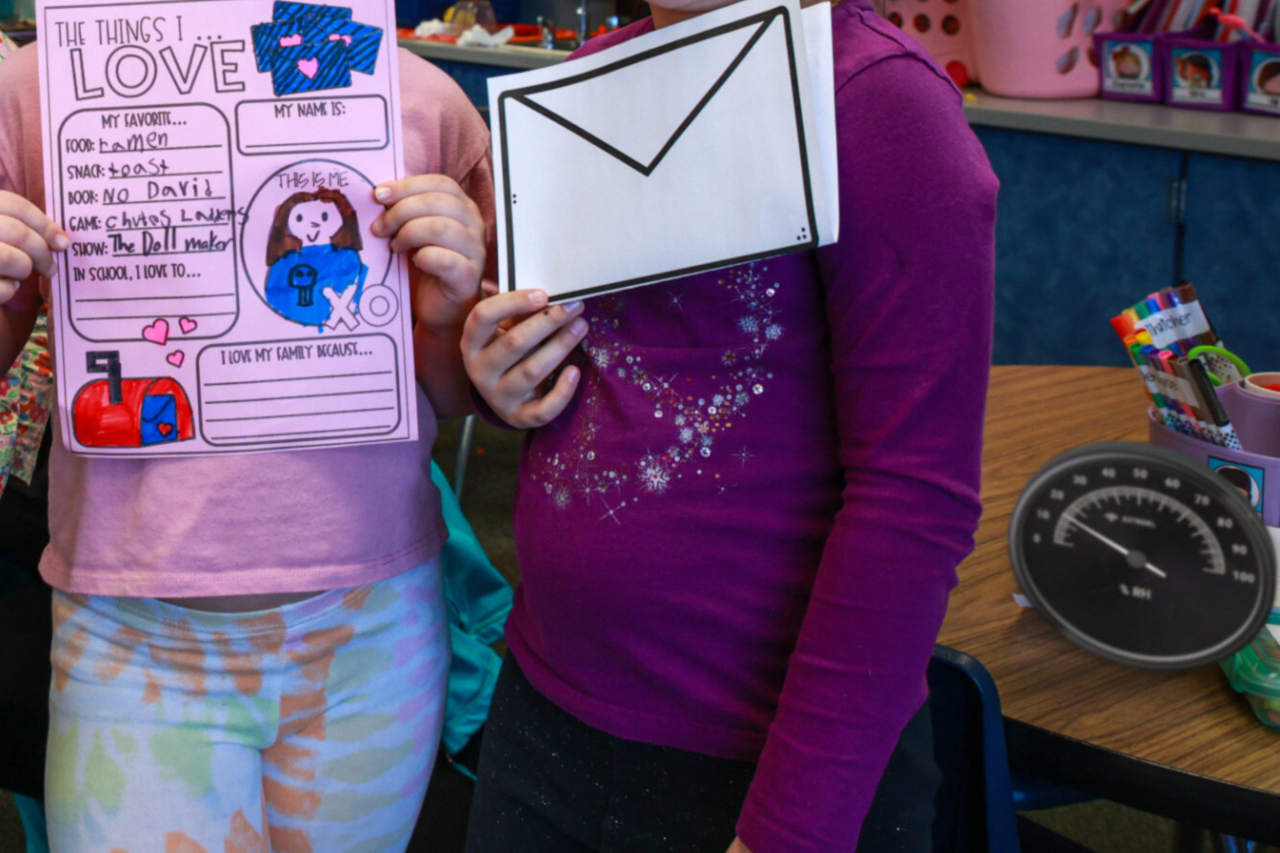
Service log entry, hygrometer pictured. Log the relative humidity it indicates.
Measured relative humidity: 15 %
